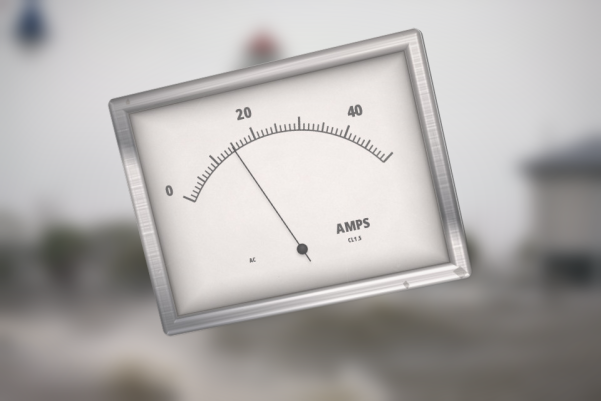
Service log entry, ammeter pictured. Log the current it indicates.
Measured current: 15 A
